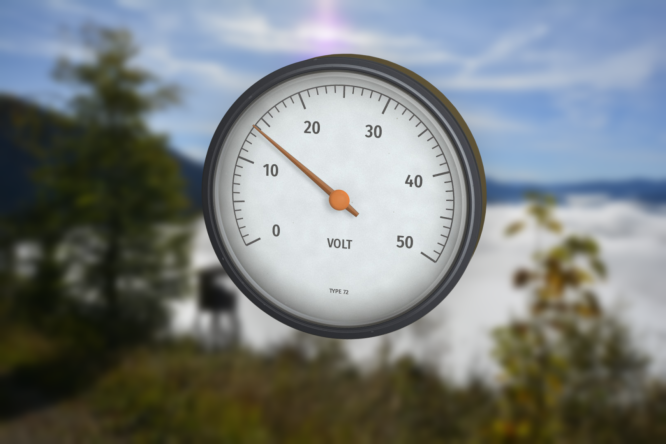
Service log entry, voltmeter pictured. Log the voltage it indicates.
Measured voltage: 14 V
